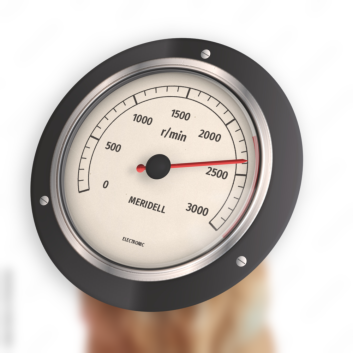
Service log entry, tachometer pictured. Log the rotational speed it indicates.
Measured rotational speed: 2400 rpm
